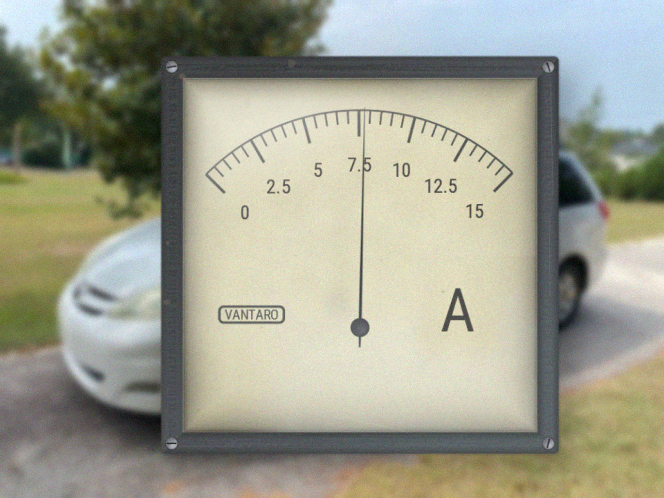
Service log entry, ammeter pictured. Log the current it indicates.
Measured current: 7.75 A
